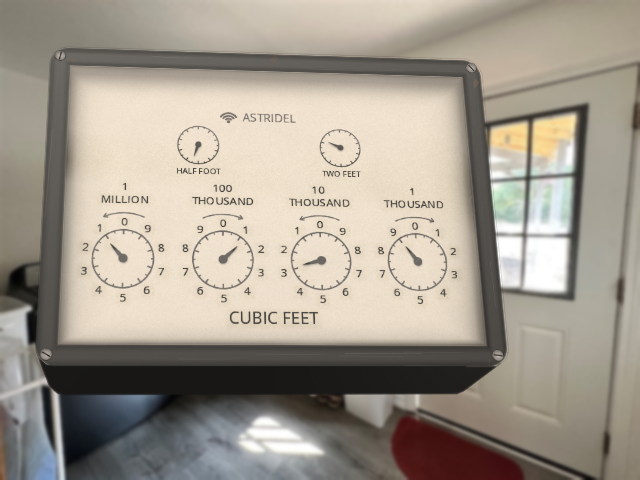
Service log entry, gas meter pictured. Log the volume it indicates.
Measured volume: 112900 ft³
